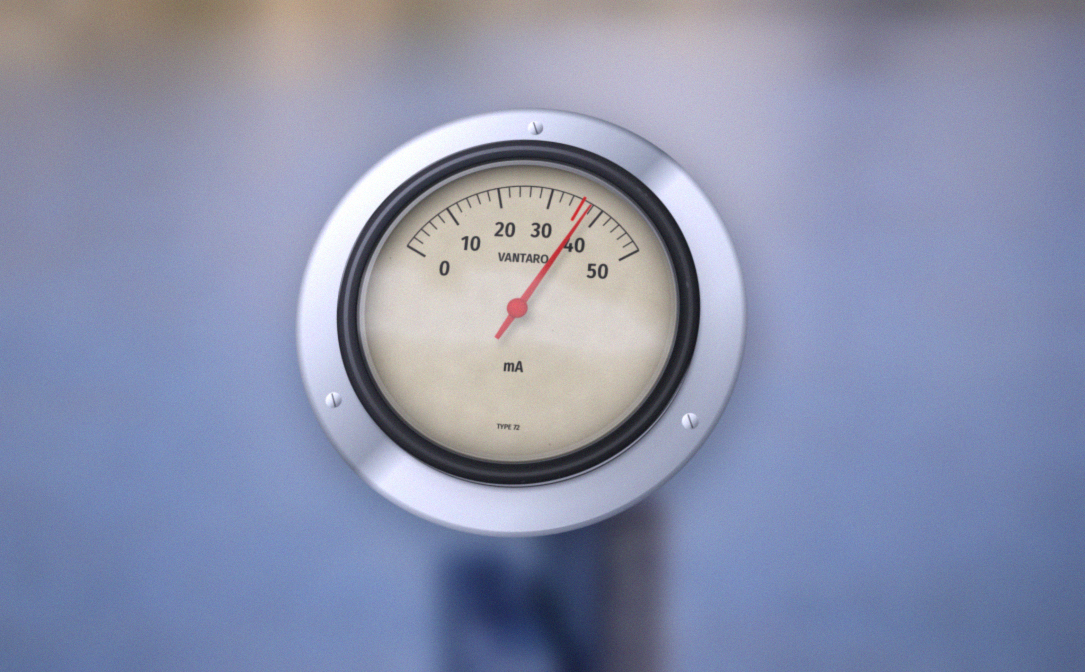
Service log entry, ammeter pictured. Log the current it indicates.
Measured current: 38 mA
